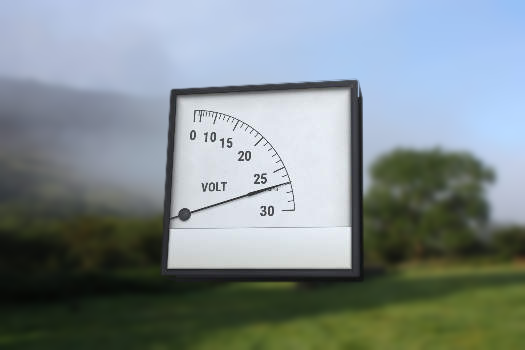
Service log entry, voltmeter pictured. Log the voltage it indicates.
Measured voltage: 27 V
